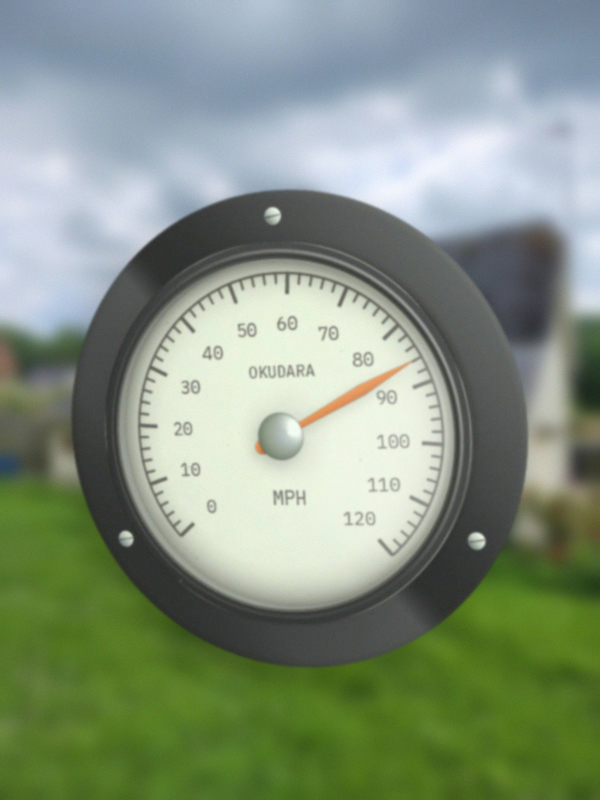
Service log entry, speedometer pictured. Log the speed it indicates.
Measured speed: 86 mph
